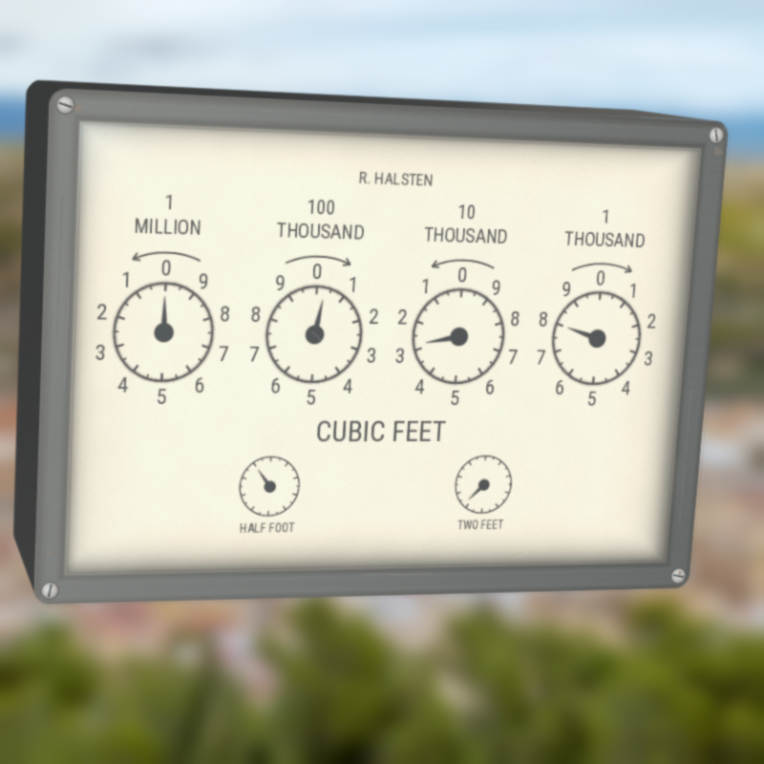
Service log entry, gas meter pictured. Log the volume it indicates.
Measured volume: 2800 ft³
